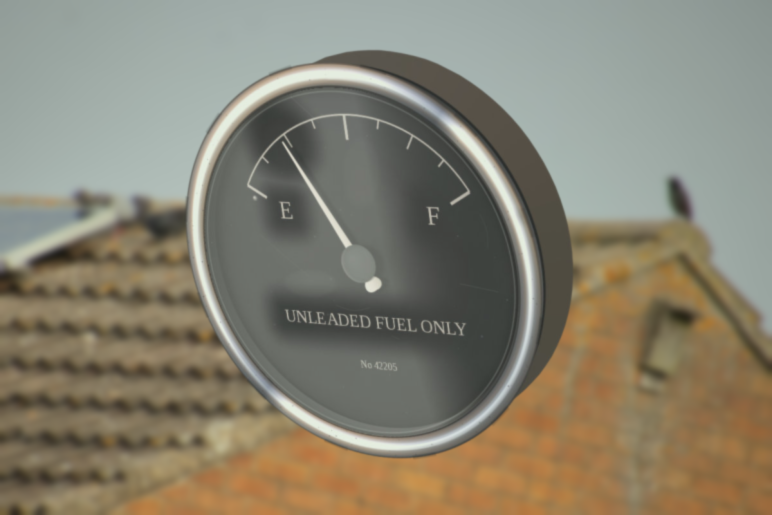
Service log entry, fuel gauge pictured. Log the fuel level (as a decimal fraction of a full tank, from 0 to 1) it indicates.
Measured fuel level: 0.25
